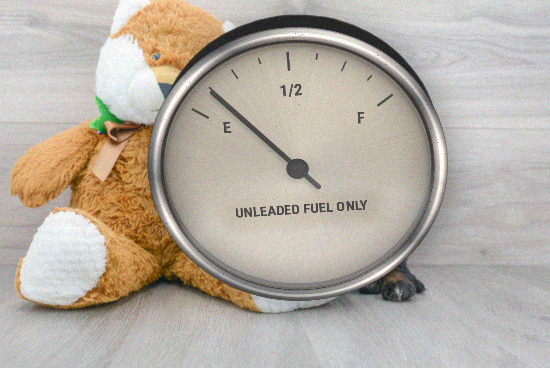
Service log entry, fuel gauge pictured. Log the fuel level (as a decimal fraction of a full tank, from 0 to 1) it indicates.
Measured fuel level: 0.125
